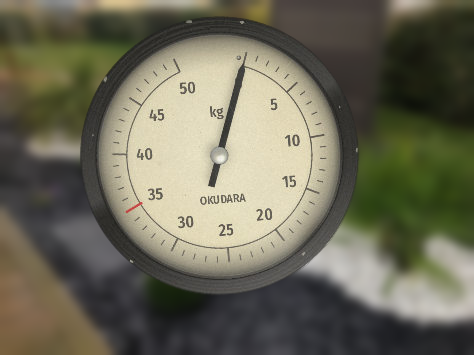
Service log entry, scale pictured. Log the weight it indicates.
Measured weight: 0 kg
